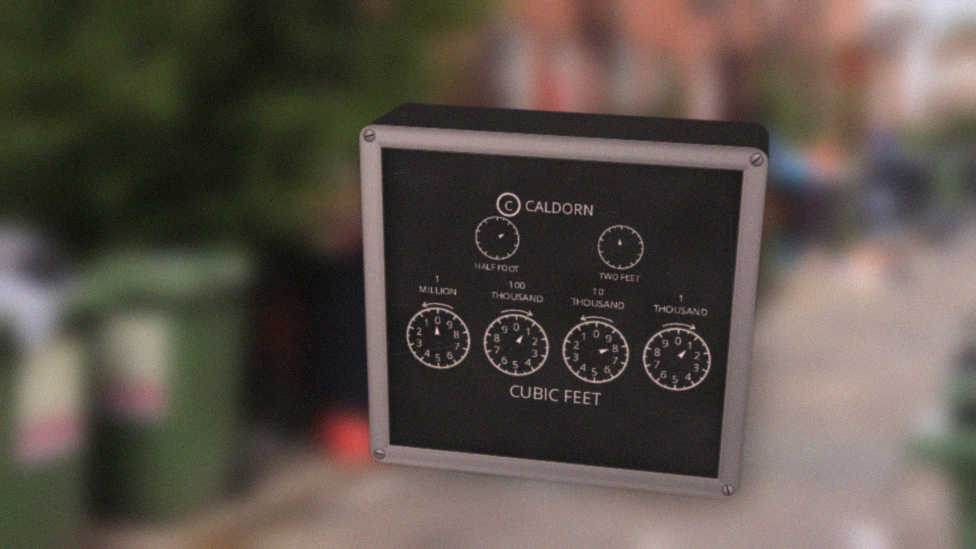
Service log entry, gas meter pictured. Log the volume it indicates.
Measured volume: 8100 ft³
